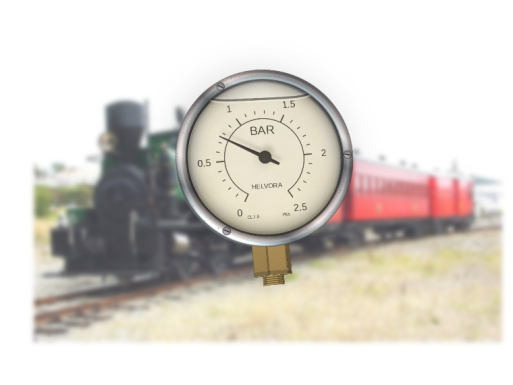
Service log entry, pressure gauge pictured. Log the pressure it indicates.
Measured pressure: 0.75 bar
